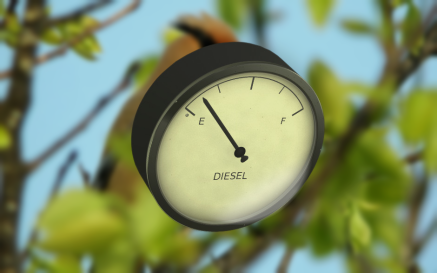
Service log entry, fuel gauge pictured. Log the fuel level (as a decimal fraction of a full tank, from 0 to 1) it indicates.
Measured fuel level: 0.125
